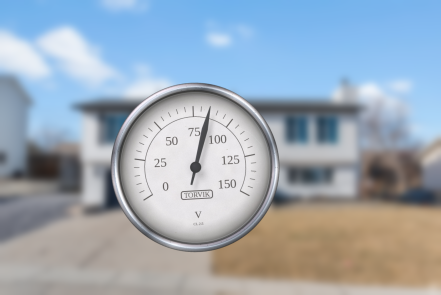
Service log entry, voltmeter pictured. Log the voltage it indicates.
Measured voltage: 85 V
